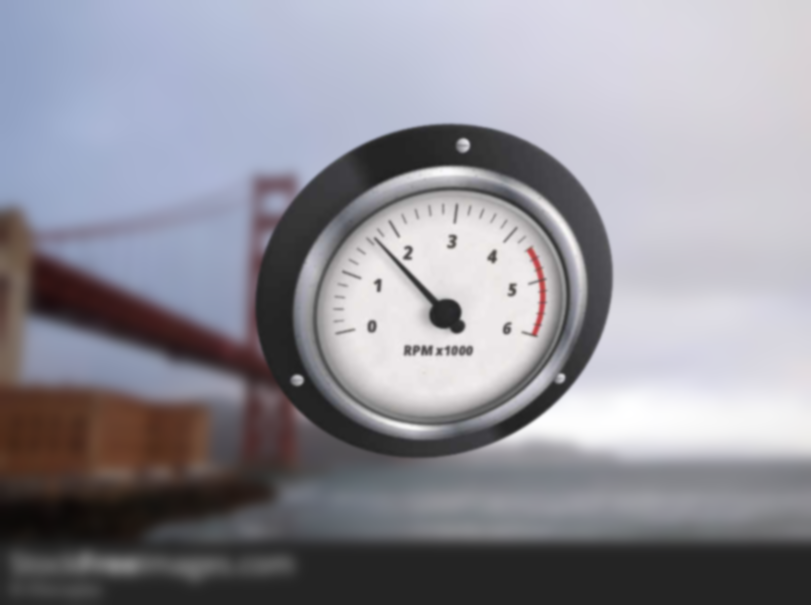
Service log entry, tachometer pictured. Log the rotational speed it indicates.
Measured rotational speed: 1700 rpm
